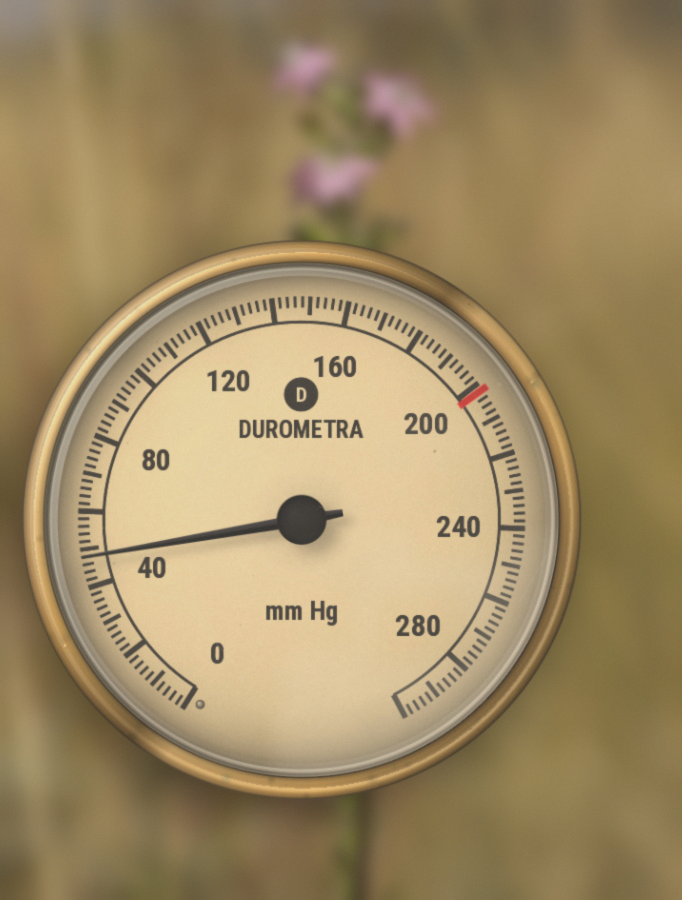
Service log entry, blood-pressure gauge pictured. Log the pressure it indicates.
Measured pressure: 48 mmHg
